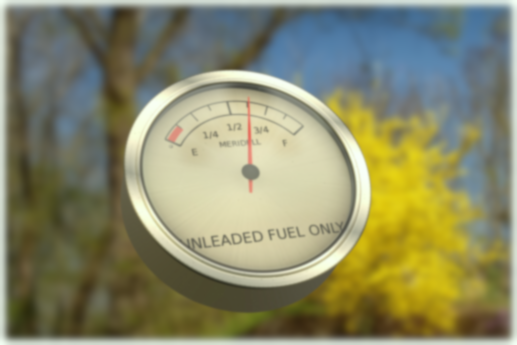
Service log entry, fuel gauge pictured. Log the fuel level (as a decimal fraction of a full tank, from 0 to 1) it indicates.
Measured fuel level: 0.625
